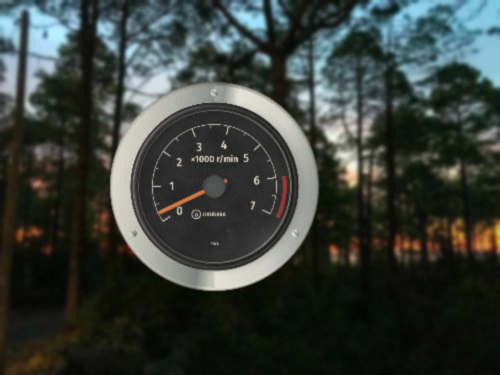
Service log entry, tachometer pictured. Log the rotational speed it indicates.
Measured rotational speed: 250 rpm
